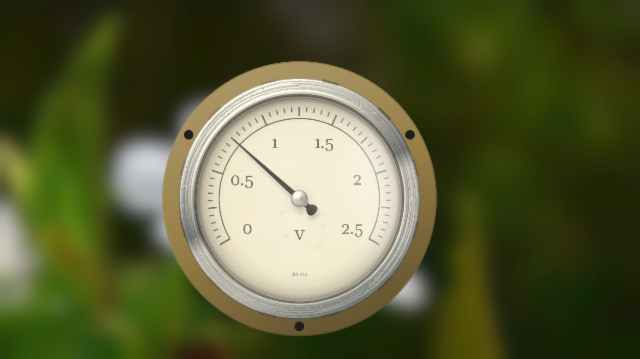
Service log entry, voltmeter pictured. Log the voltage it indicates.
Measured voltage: 0.75 V
